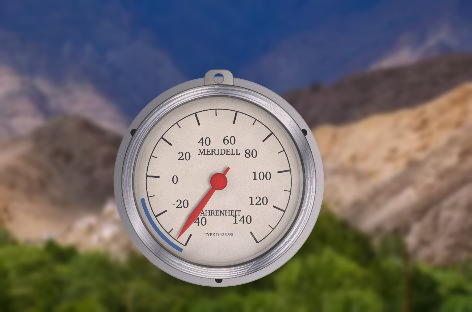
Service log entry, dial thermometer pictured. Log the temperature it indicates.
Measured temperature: -35 °F
